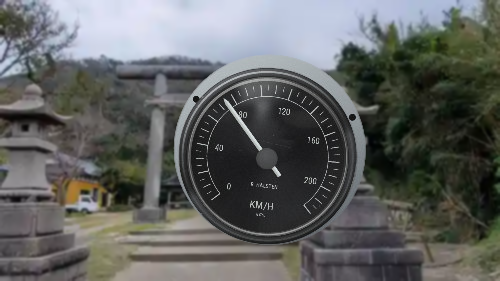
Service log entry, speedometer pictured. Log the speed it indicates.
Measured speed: 75 km/h
